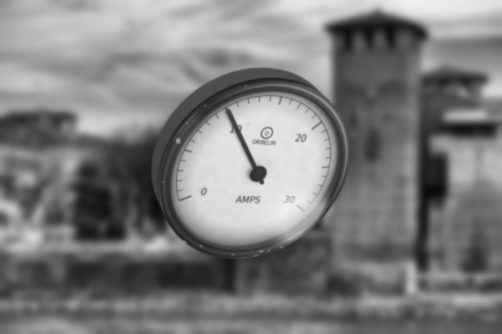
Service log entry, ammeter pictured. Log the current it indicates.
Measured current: 10 A
